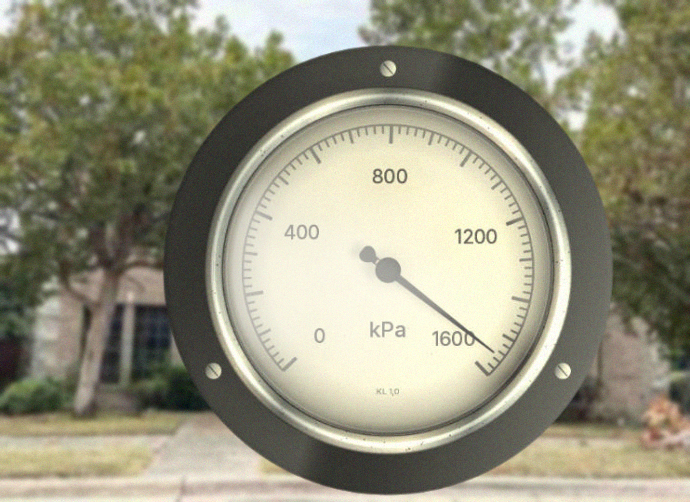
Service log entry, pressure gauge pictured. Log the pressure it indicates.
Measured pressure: 1550 kPa
